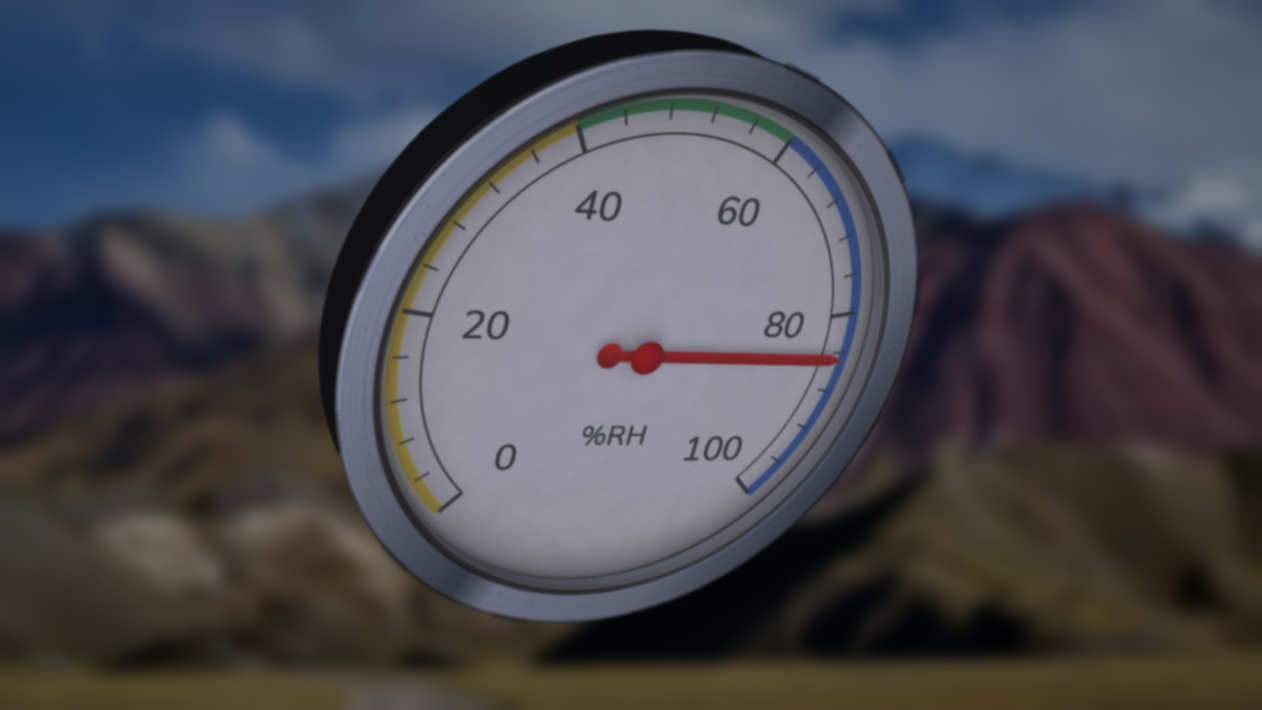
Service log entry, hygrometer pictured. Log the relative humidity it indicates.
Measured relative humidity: 84 %
